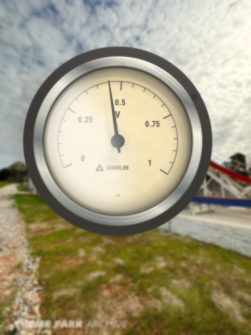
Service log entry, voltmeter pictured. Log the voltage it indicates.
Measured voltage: 0.45 V
